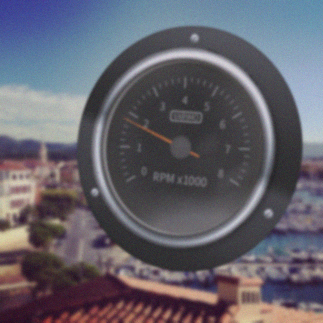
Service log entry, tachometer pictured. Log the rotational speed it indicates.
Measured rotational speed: 1800 rpm
